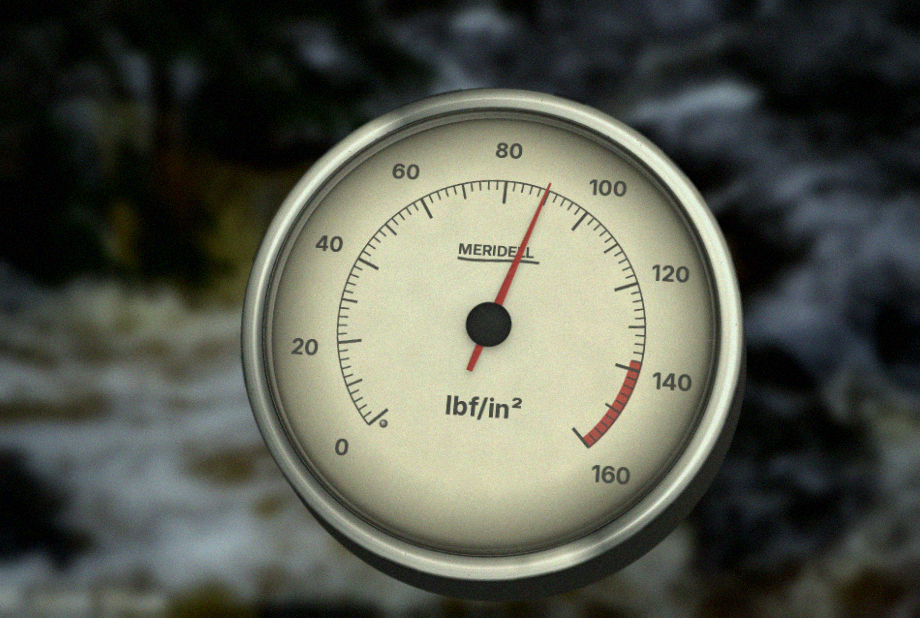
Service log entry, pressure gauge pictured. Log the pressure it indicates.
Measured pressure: 90 psi
